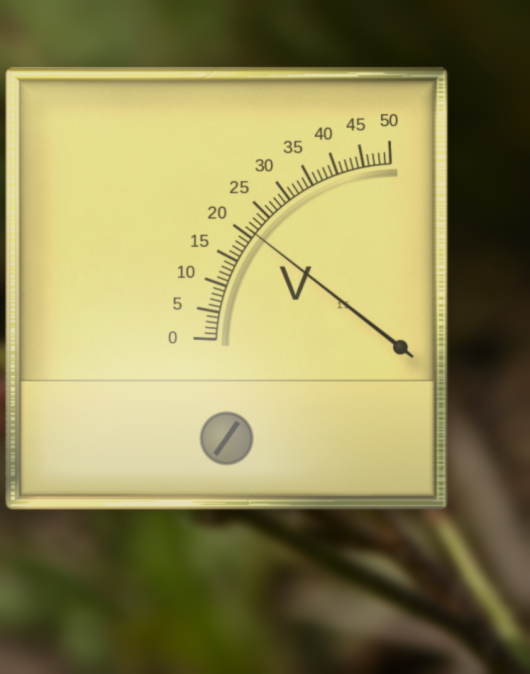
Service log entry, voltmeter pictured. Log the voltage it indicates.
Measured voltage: 21 V
